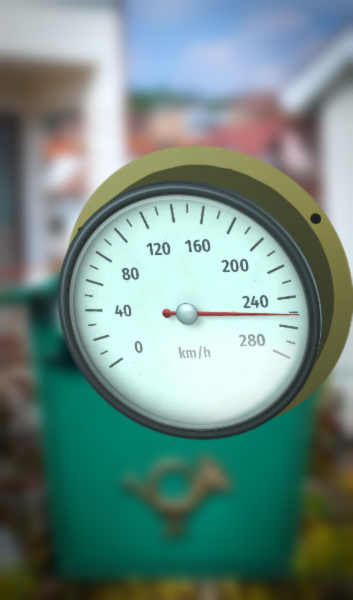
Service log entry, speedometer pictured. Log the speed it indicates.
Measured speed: 250 km/h
